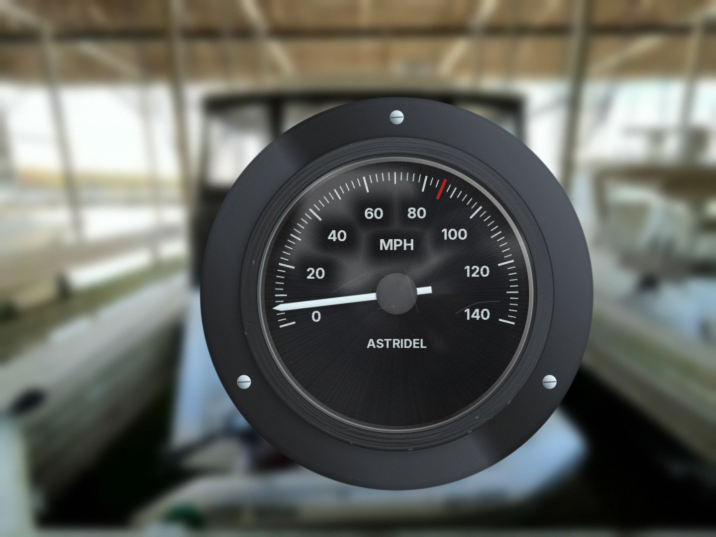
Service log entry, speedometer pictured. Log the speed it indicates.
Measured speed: 6 mph
